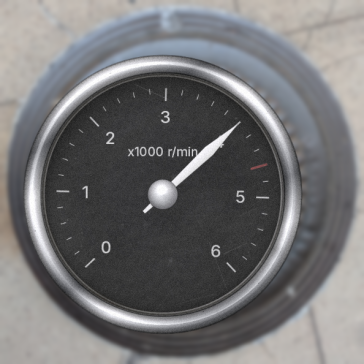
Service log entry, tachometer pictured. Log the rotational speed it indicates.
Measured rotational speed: 4000 rpm
